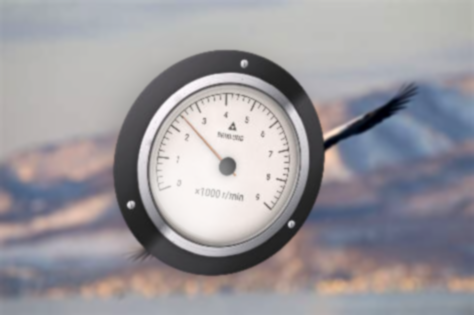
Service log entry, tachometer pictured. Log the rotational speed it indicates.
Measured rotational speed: 2400 rpm
